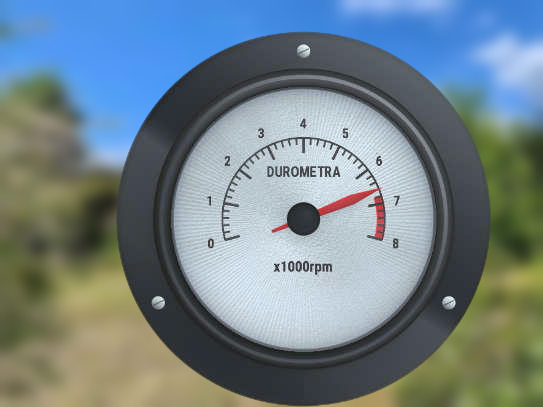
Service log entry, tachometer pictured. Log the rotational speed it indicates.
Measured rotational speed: 6600 rpm
